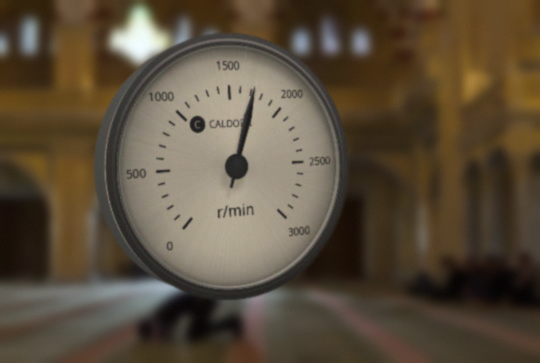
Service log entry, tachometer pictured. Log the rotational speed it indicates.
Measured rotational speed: 1700 rpm
